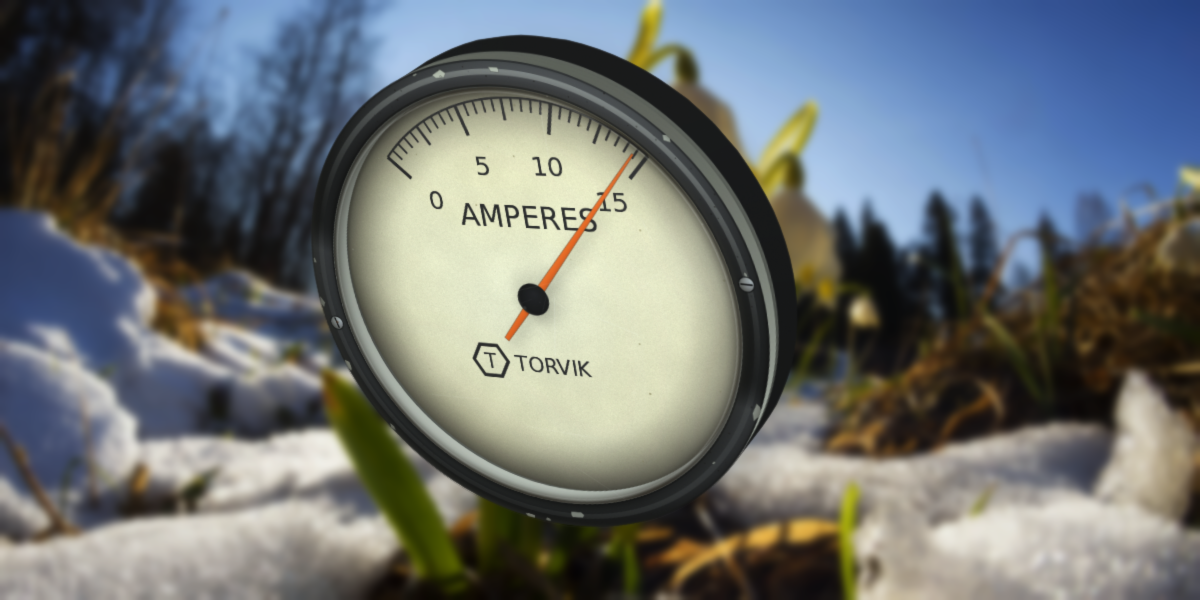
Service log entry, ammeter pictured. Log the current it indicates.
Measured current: 14.5 A
